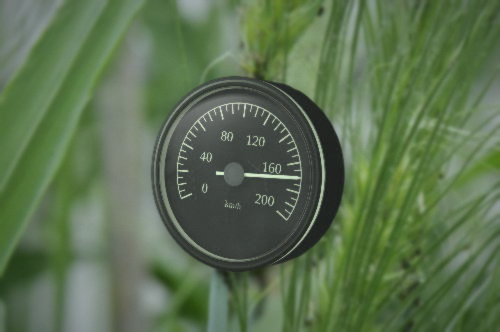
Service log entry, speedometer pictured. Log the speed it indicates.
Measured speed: 170 km/h
